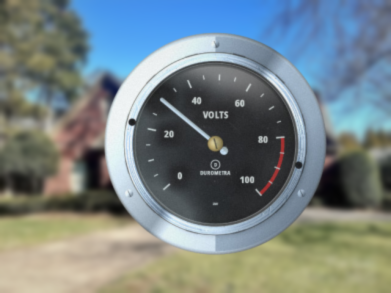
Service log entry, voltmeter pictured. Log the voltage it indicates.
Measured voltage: 30 V
